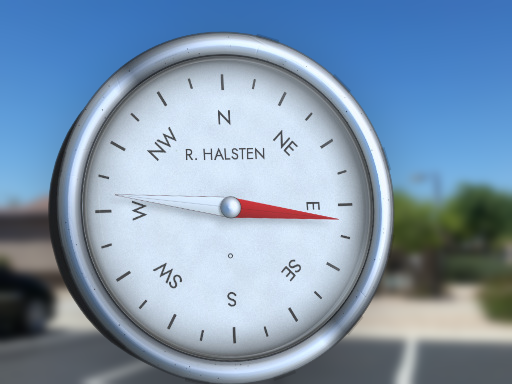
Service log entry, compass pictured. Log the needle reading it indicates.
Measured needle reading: 97.5 °
